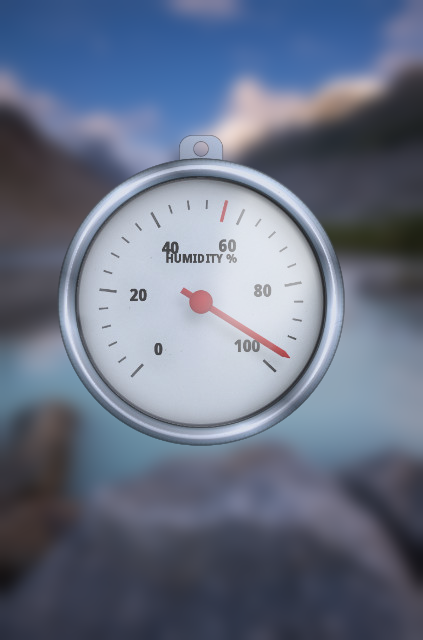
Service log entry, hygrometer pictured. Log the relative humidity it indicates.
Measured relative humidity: 96 %
